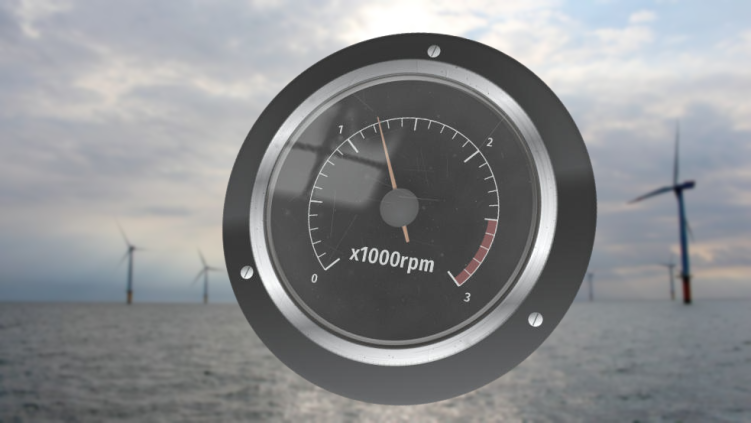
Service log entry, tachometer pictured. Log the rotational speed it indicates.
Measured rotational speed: 1250 rpm
